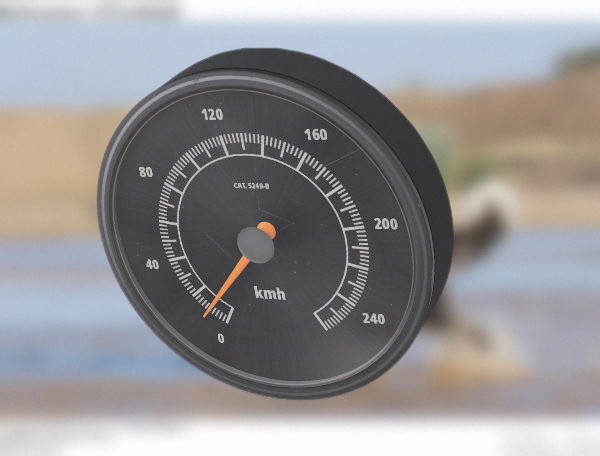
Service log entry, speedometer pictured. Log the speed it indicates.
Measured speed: 10 km/h
